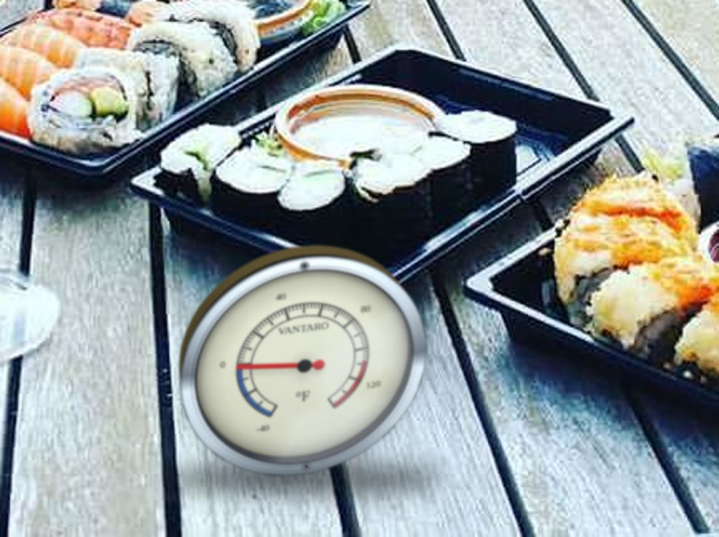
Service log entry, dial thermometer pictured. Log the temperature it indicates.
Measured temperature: 0 °F
